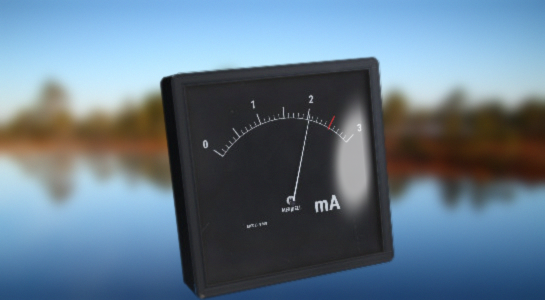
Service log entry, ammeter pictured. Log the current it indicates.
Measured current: 2 mA
